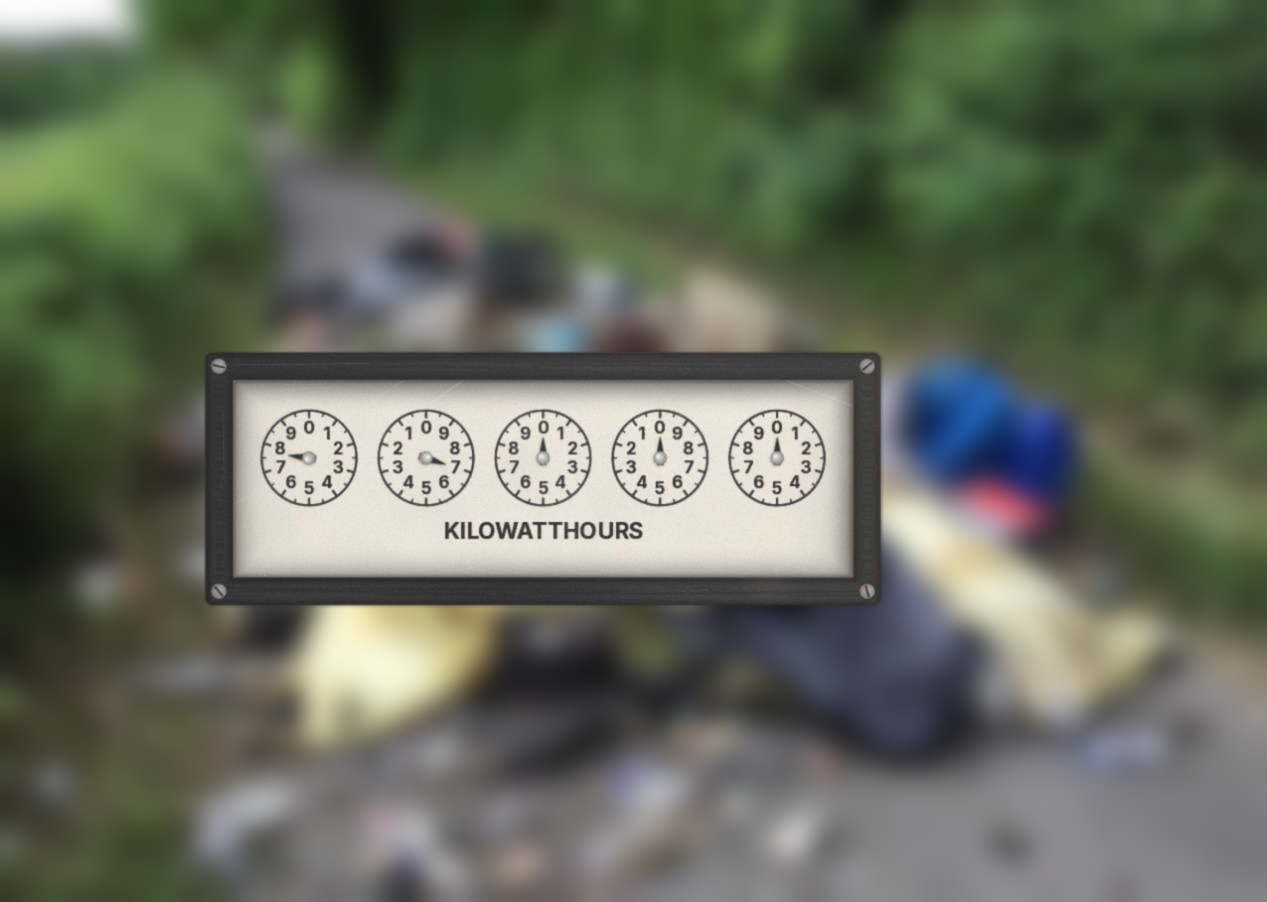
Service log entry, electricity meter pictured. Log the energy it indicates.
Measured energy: 77000 kWh
